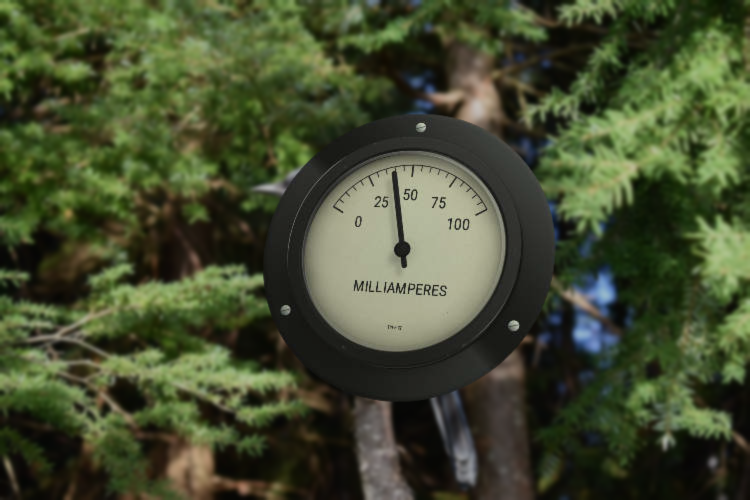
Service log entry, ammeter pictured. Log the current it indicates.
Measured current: 40 mA
